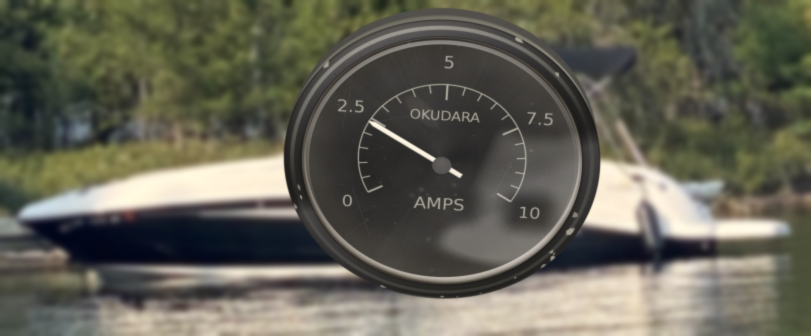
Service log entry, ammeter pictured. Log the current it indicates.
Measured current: 2.5 A
